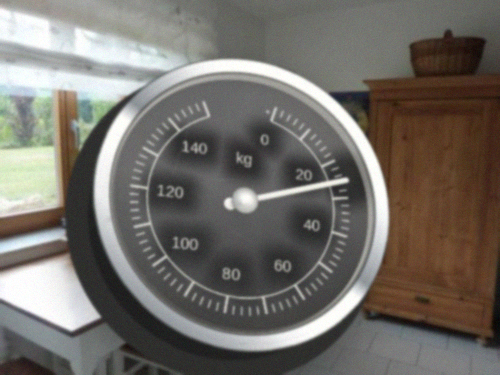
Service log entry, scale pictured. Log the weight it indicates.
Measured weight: 26 kg
